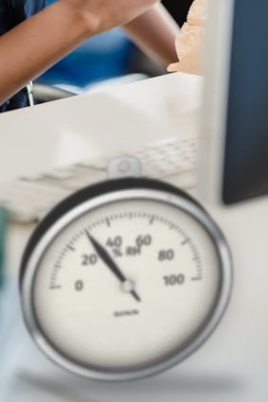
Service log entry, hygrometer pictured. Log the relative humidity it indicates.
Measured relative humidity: 30 %
